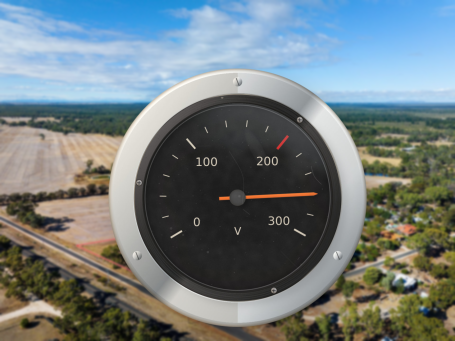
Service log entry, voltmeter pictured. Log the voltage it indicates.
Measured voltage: 260 V
